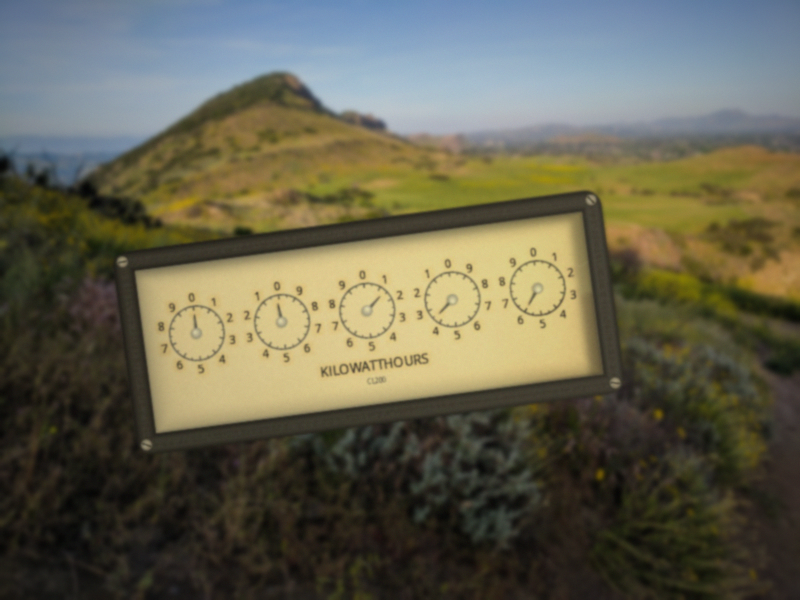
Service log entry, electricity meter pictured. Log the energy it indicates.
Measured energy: 136 kWh
